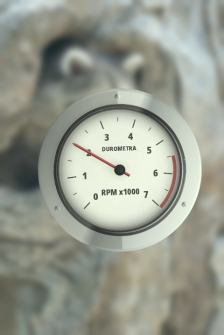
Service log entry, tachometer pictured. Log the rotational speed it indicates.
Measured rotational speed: 2000 rpm
